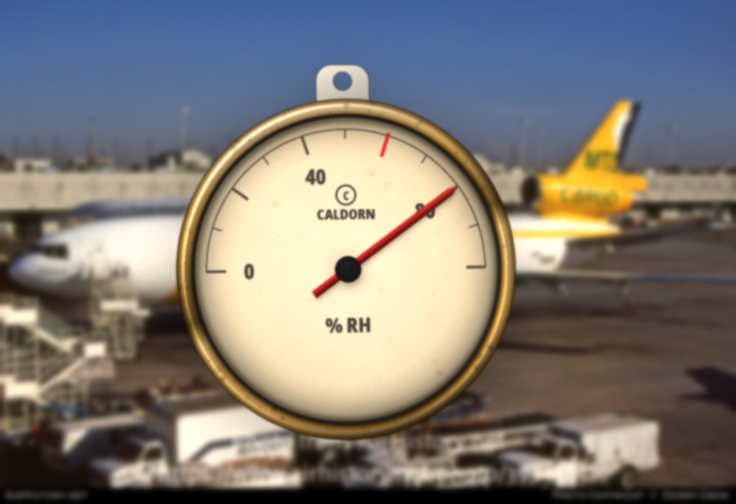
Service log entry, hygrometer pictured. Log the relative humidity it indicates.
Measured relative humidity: 80 %
